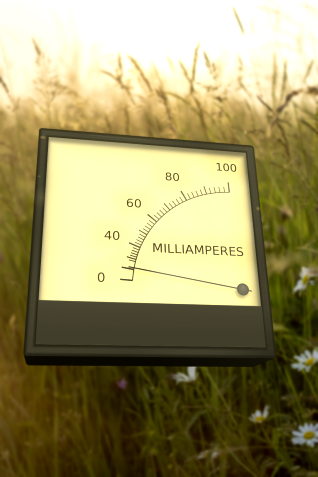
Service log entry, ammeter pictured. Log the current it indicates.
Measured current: 20 mA
